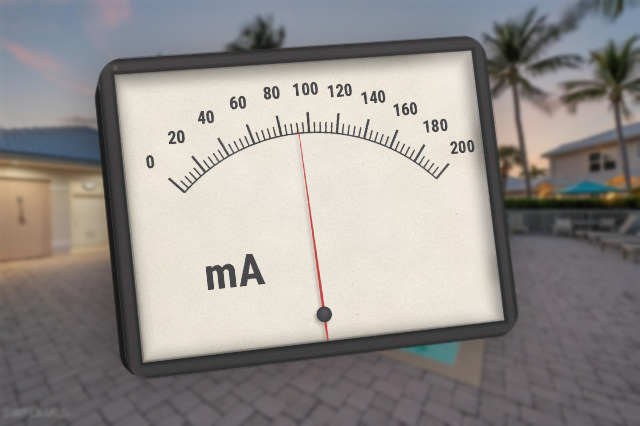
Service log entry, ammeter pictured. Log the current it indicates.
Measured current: 92 mA
